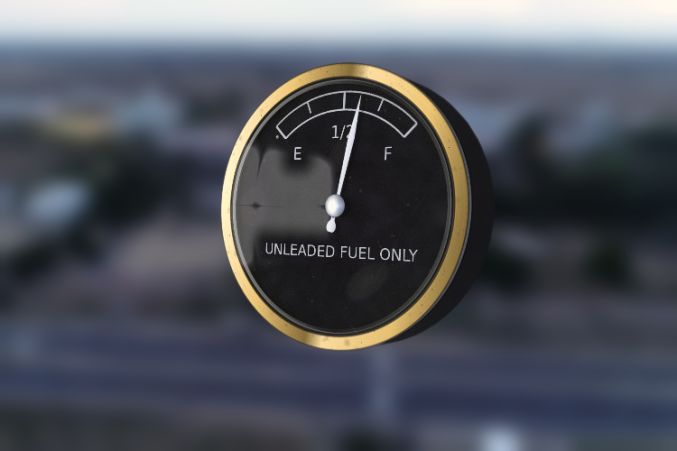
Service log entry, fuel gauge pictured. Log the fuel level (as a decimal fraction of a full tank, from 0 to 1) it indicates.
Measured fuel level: 0.625
